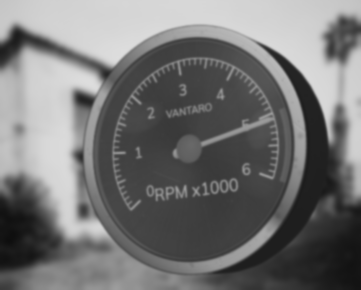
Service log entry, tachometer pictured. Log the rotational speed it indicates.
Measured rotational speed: 5100 rpm
